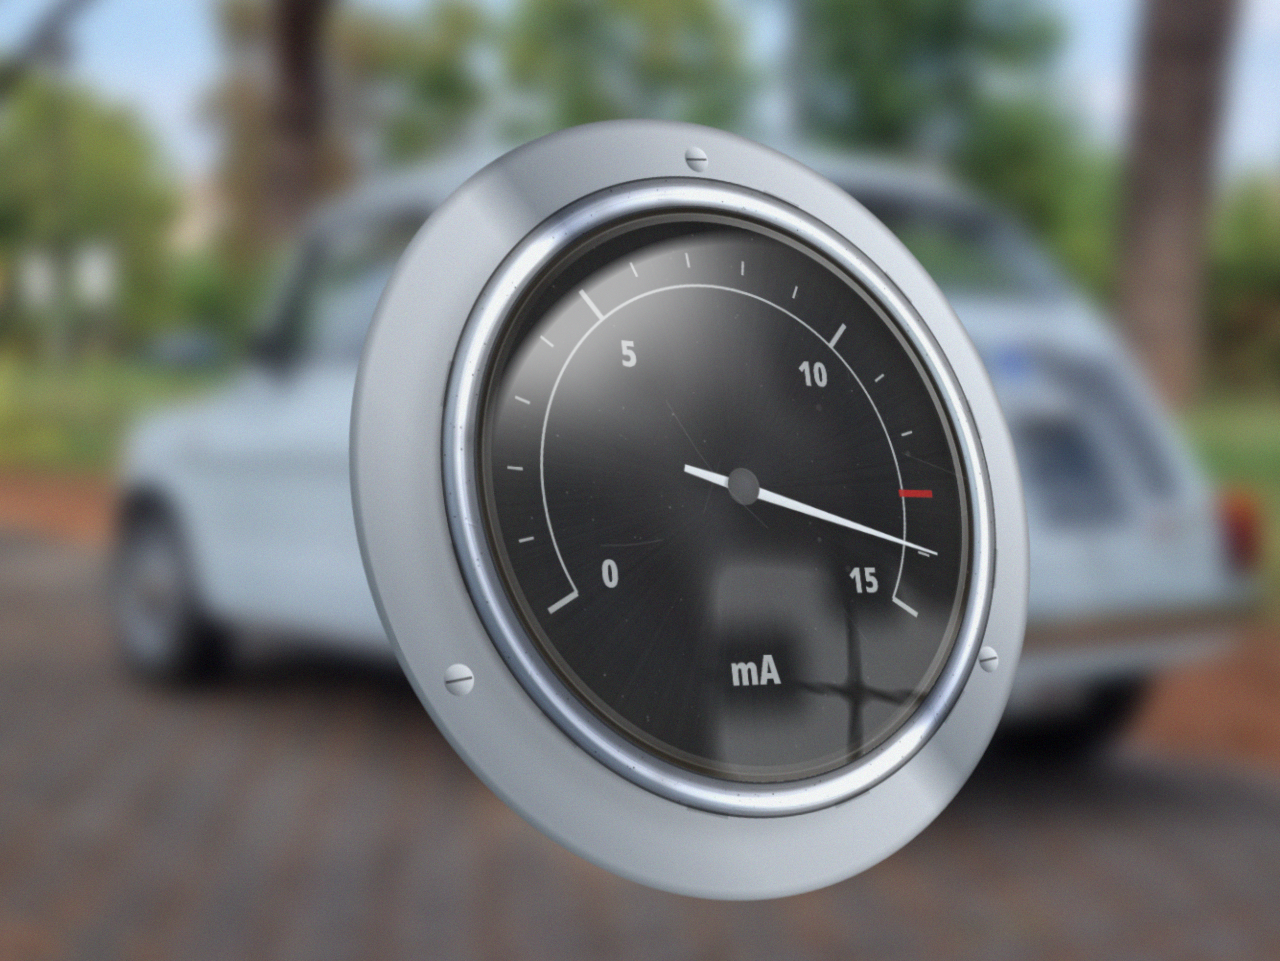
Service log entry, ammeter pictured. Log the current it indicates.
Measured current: 14 mA
